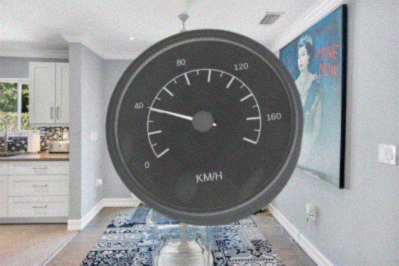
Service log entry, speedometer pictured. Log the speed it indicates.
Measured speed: 40 km/h
